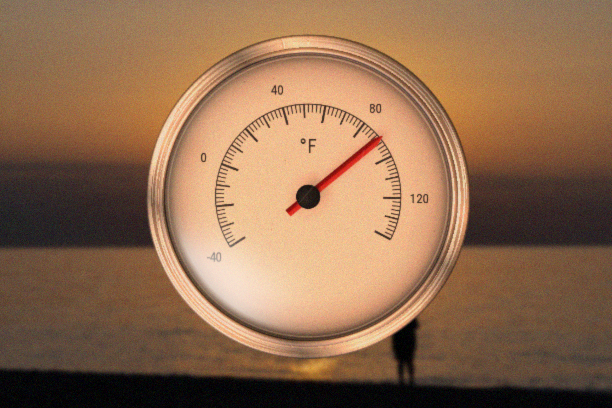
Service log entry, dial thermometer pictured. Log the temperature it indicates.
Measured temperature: 90 °F
